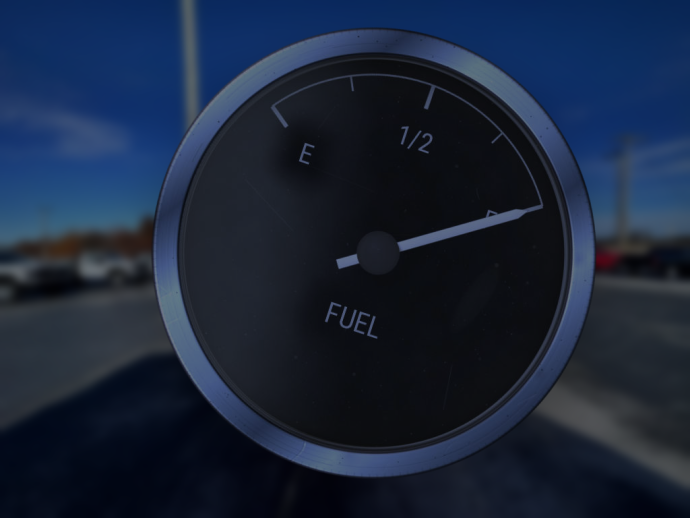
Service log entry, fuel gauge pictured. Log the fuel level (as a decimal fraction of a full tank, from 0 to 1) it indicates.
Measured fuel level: 1
